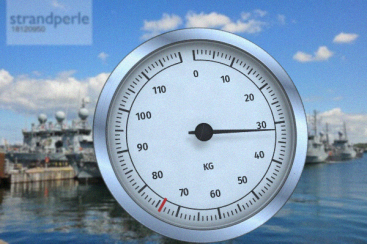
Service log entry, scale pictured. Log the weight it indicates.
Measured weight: 32 kg
